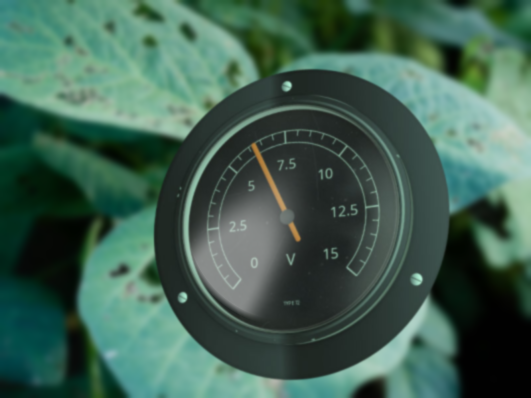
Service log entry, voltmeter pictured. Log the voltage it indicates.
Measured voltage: 6.25 V
